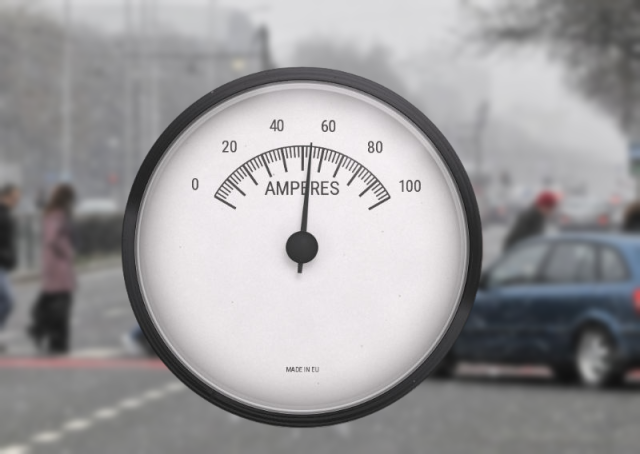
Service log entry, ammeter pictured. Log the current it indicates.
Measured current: 54 A
